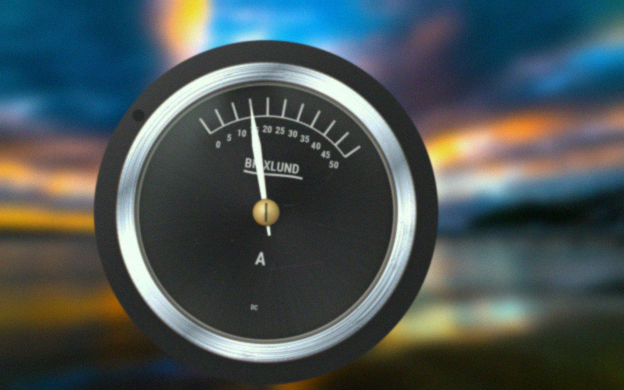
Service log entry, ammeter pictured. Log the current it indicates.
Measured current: 15 A
